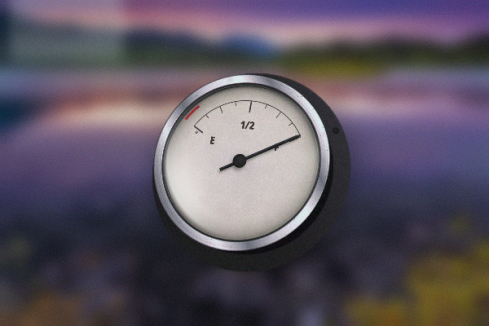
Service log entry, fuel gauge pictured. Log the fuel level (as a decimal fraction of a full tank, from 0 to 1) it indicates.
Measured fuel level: 1
